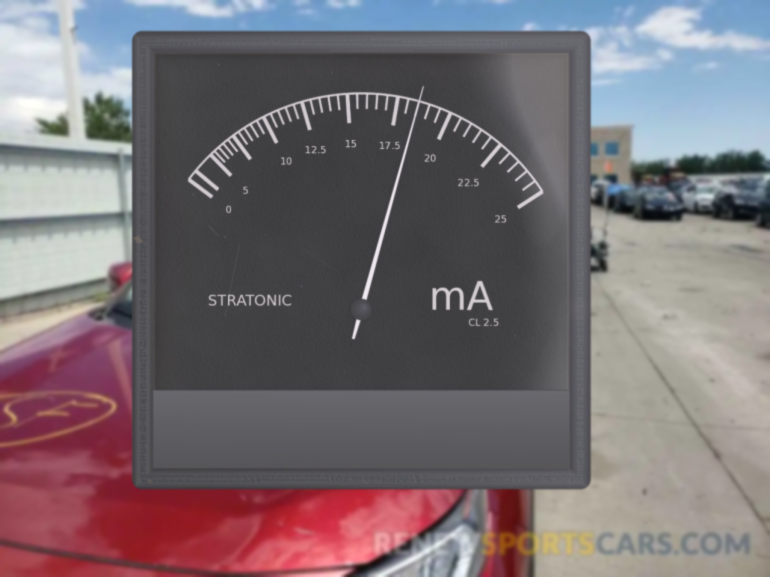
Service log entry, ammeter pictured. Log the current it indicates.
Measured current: 18.5 mA
